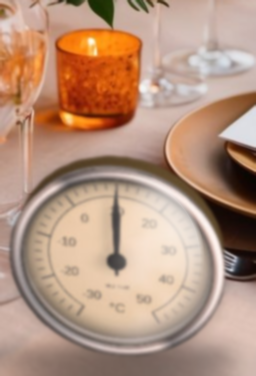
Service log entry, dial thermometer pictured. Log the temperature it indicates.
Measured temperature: 10 °C
